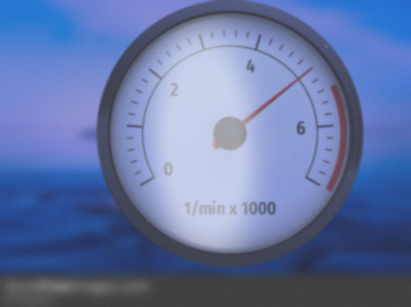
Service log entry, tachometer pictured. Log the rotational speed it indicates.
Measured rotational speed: 5000 rpm
